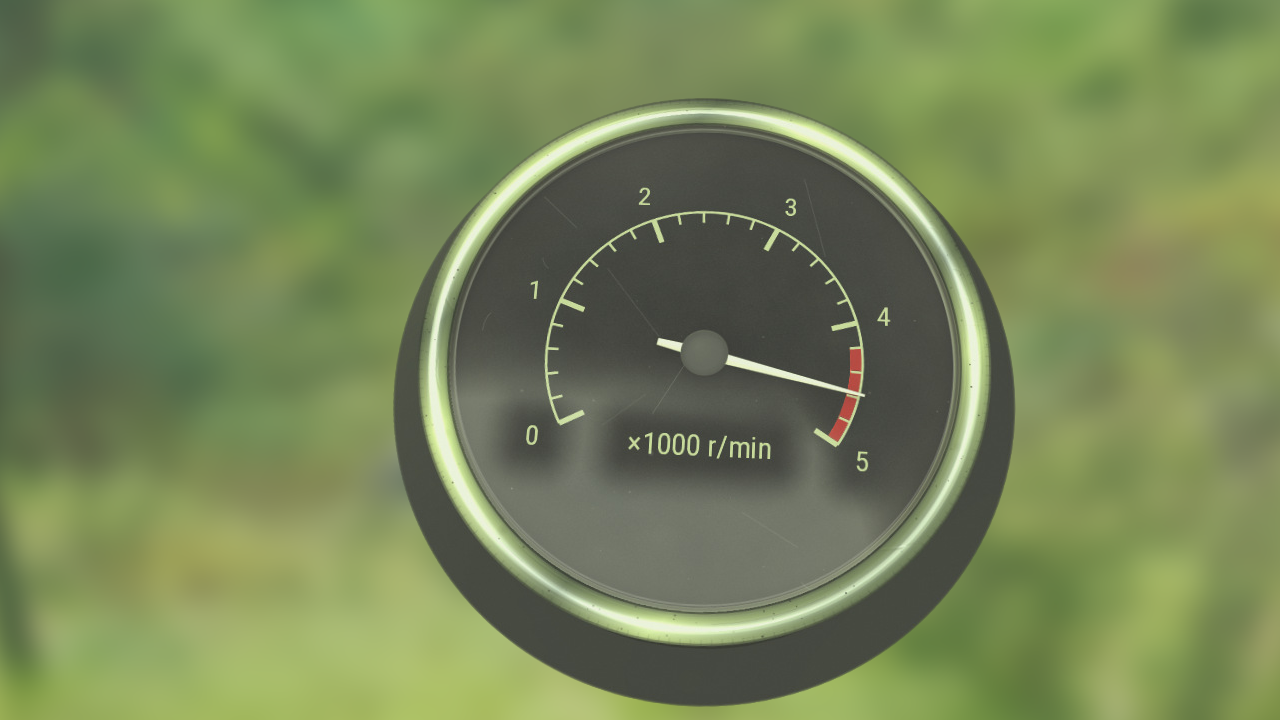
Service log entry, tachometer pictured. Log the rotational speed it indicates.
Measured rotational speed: 4600 rpm
